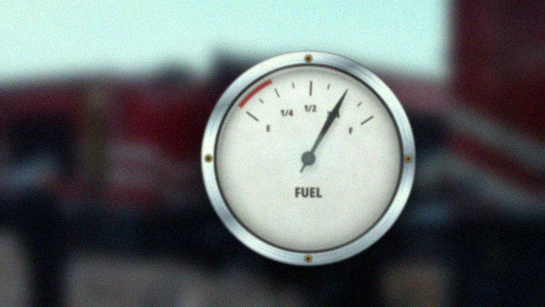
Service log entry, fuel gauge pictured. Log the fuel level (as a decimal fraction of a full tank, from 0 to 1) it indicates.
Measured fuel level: 0.75
